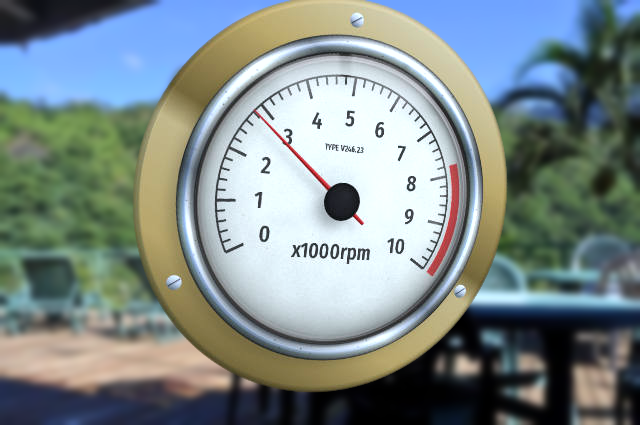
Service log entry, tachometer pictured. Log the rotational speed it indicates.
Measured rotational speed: 2800 rpm
